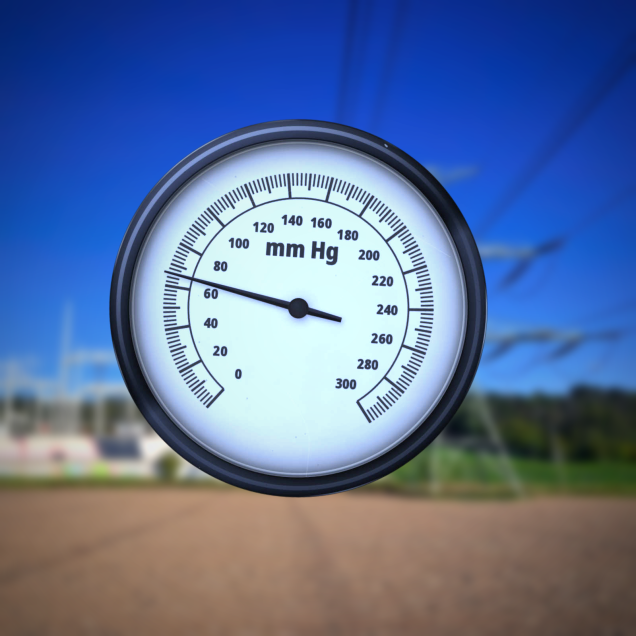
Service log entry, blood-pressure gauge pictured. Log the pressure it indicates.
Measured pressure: 66 mmHg
